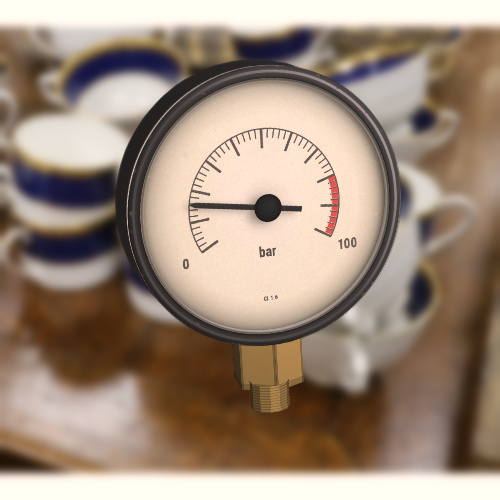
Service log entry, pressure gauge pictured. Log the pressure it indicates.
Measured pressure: 16 bar
